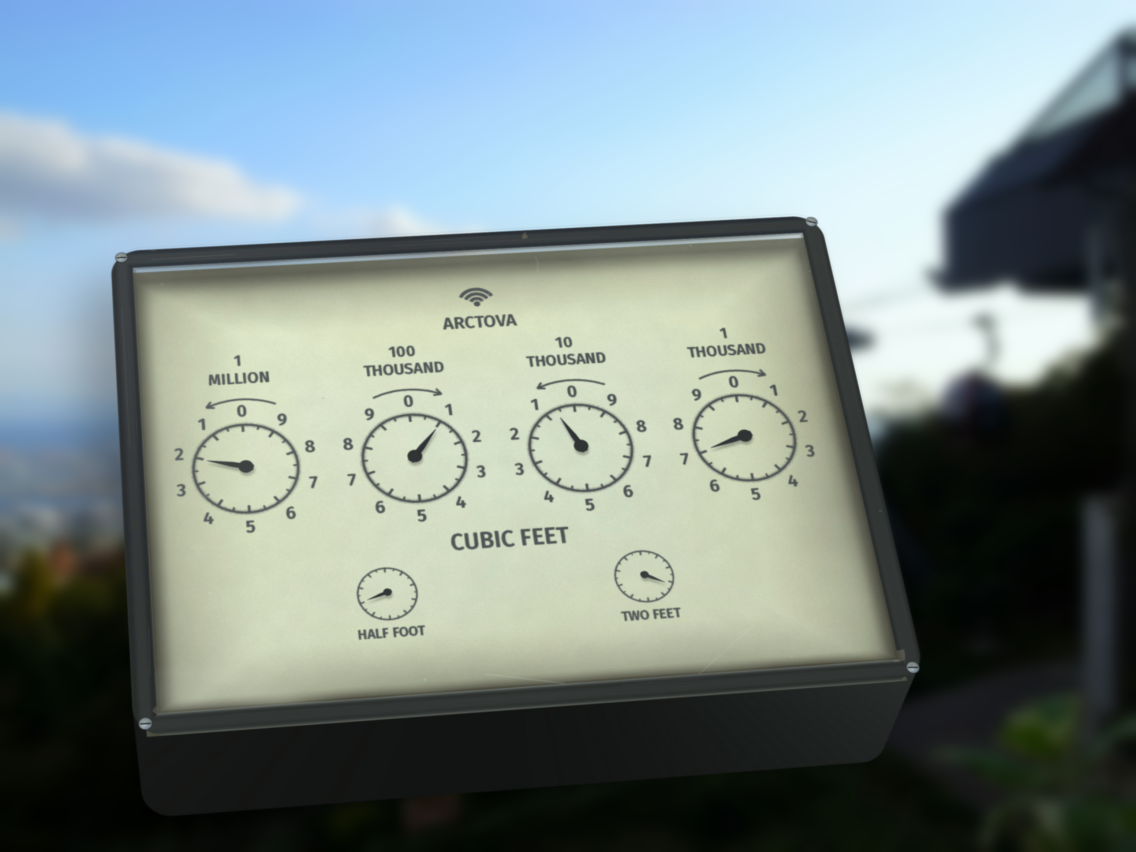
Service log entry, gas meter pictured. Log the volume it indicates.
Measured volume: 210700 ft³
